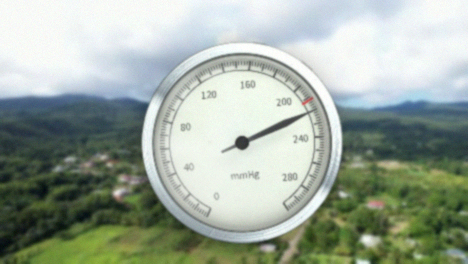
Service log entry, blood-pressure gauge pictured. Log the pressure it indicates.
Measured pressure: 220 mmHg
